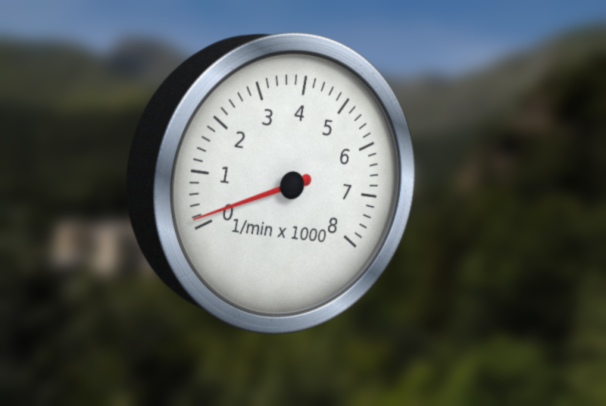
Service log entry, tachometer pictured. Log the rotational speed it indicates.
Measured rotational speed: 200 rpm
